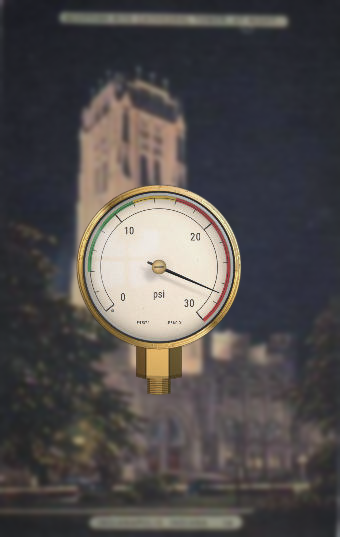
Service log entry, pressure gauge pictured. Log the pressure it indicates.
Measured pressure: 27 psi
